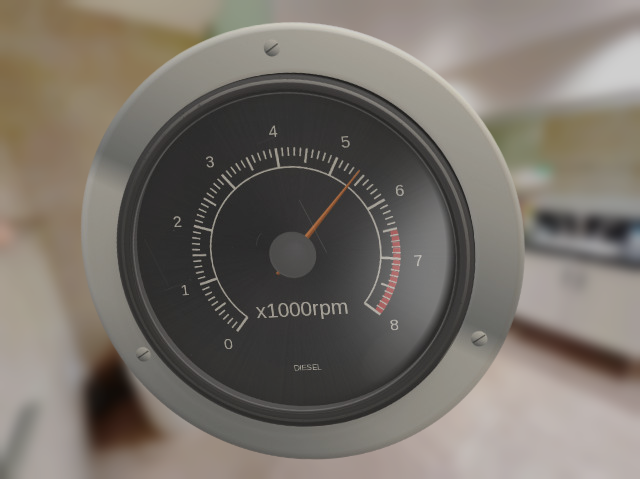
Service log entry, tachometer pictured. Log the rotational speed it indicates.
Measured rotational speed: 5400 rpm
